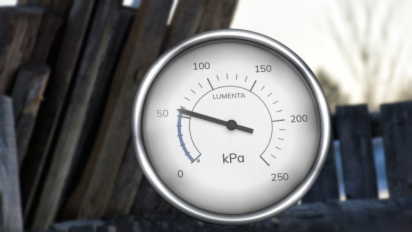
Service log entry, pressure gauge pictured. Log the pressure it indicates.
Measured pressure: 55 kPa
